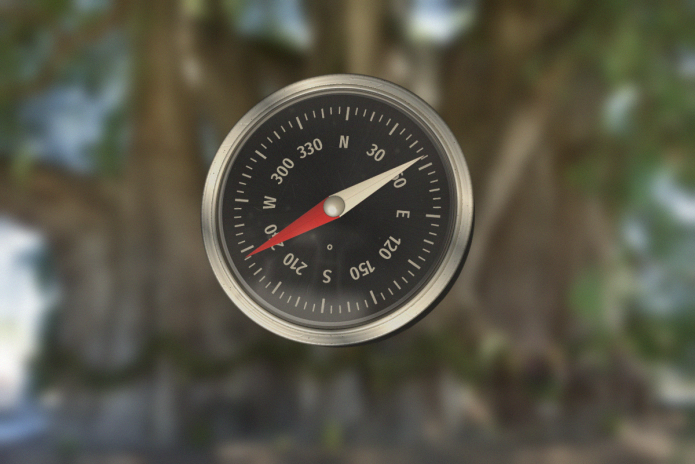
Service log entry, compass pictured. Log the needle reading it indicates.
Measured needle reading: 235 °
